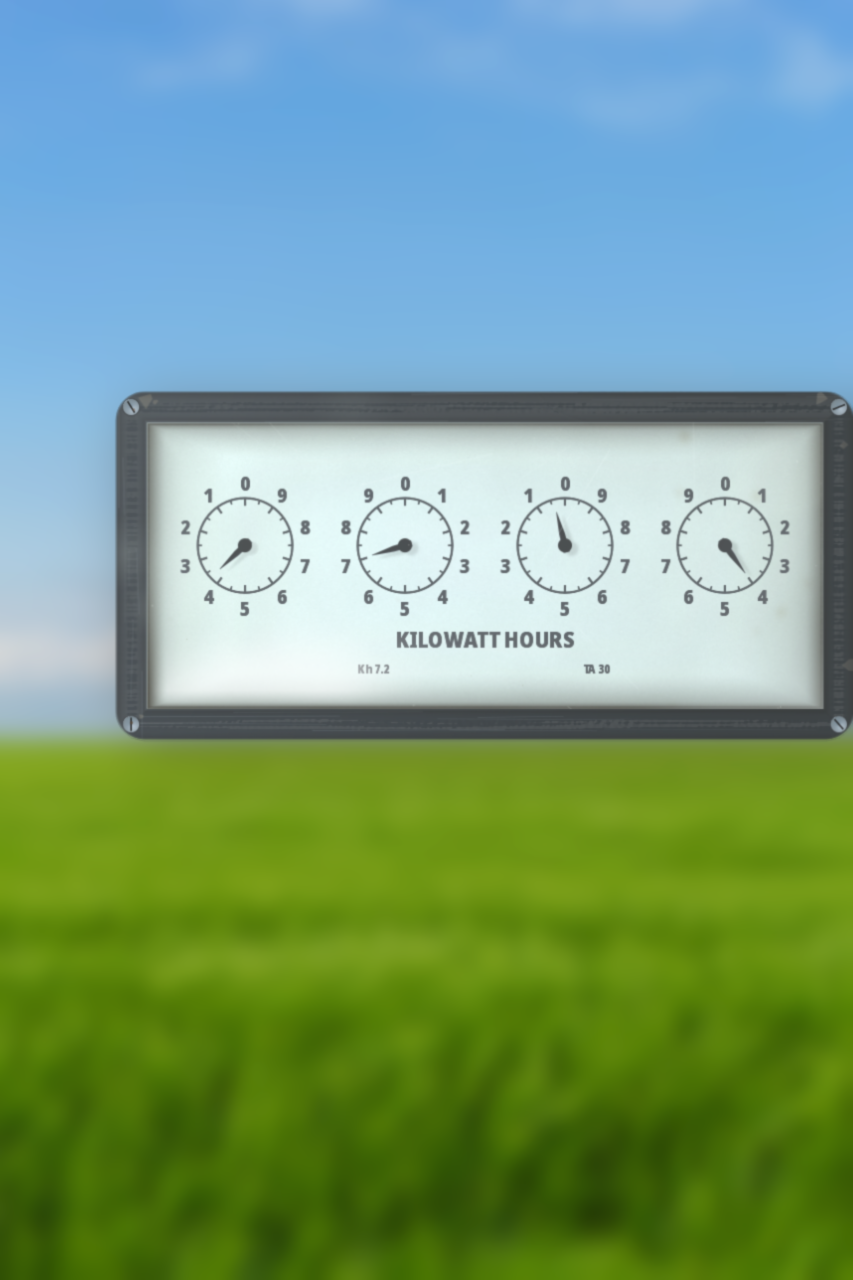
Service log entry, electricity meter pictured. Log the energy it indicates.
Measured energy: 3704 kWh
